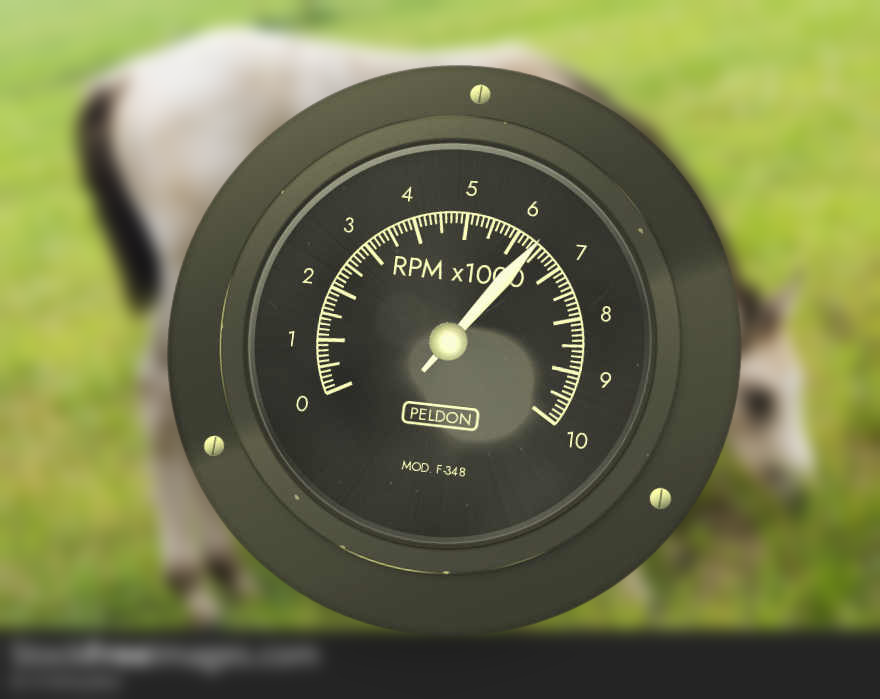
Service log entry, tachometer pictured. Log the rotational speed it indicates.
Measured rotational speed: 6400 rpm
